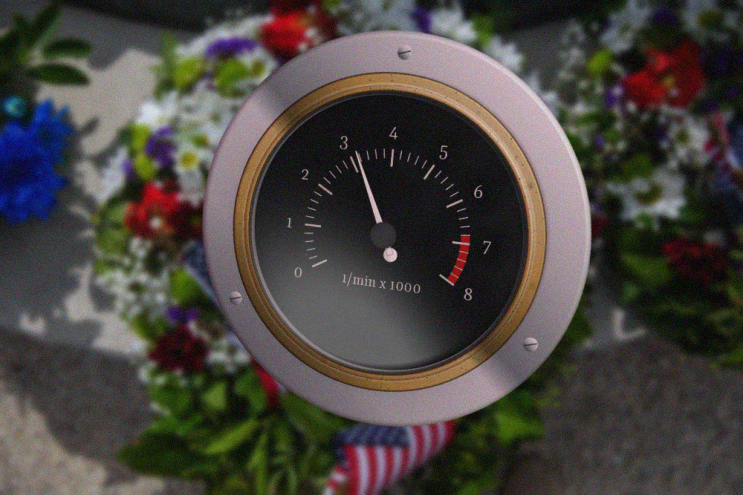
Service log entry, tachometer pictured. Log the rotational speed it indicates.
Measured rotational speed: 3200 rpm
